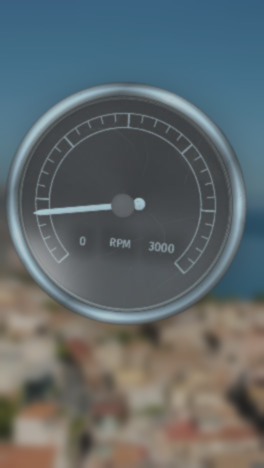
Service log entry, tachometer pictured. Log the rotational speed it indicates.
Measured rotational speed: 400 rpm
